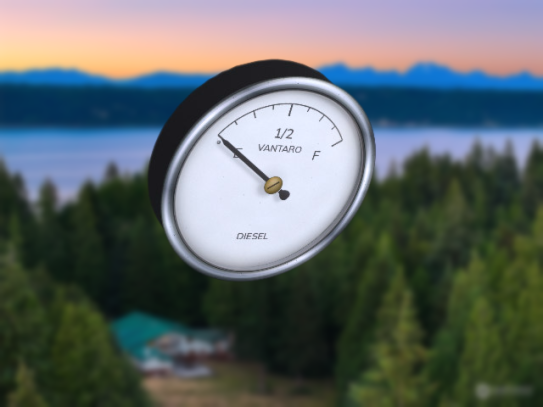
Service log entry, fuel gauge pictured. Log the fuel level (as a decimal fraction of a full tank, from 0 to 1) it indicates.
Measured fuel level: 0
